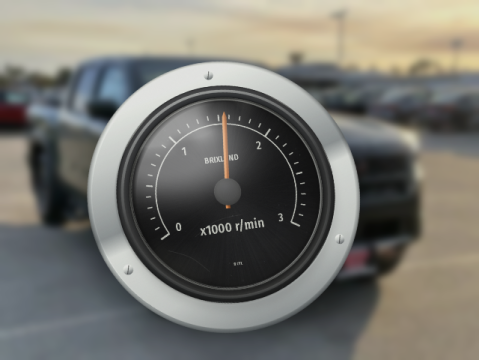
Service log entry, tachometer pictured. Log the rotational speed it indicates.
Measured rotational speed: 1550 rpm
